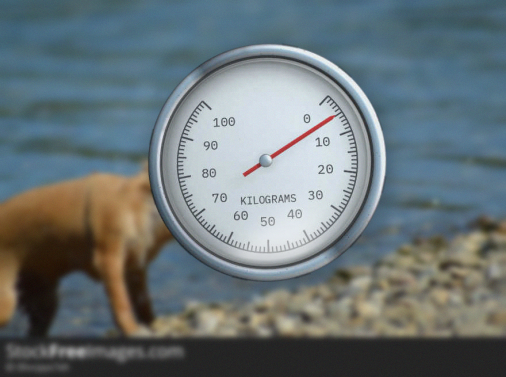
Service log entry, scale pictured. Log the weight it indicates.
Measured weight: 5 kg
